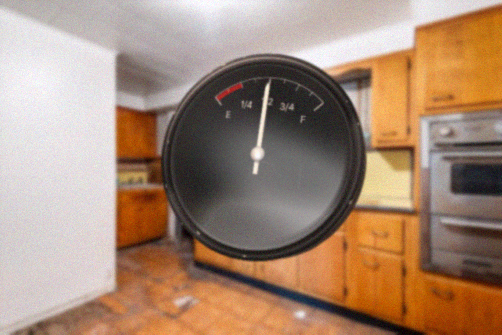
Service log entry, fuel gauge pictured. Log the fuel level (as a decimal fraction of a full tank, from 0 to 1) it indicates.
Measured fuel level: 0.5
